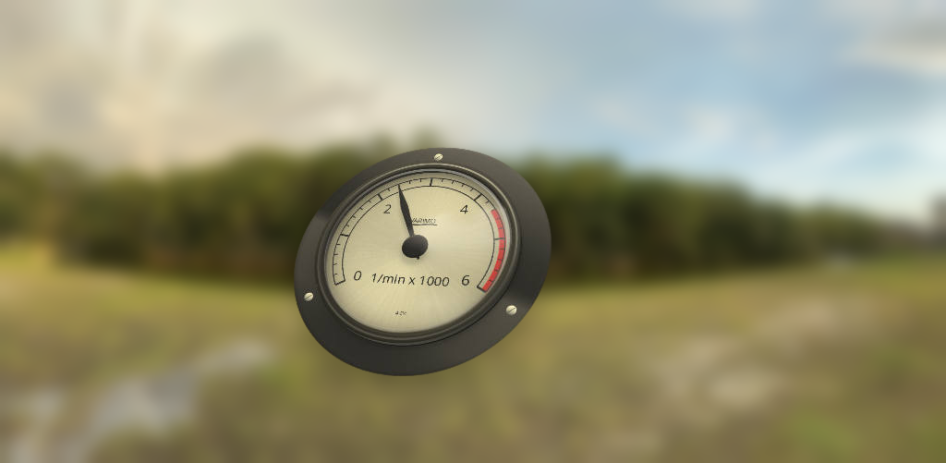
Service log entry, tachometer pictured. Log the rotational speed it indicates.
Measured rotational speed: 2400 rpm
